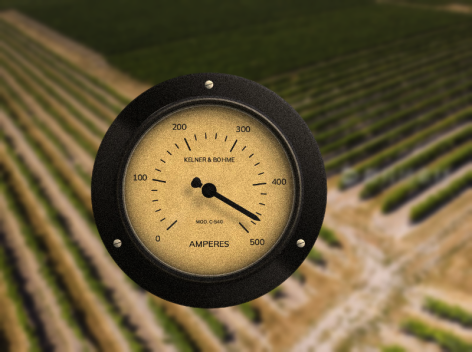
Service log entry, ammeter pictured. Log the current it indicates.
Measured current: 470 A
